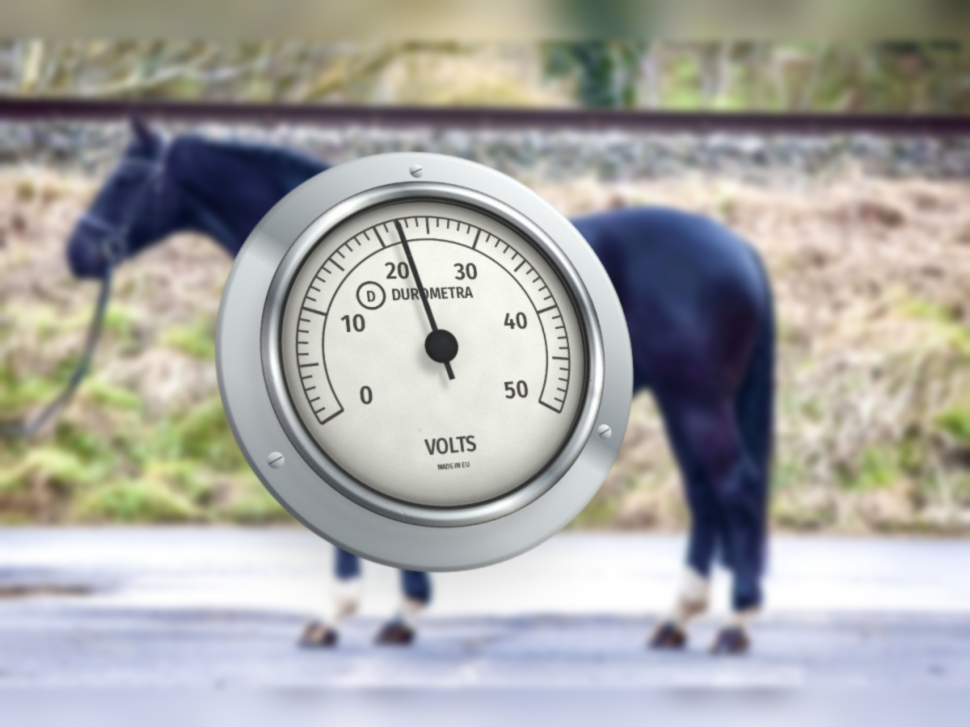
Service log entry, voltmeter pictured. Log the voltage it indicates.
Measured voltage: 22 V
